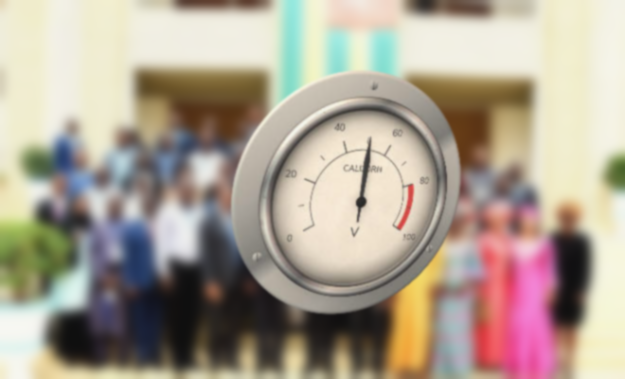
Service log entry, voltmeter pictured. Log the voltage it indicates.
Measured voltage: 50 V
